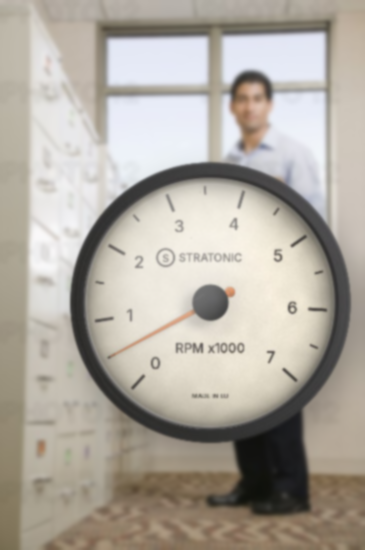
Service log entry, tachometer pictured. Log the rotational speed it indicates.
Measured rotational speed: 500 rpm
